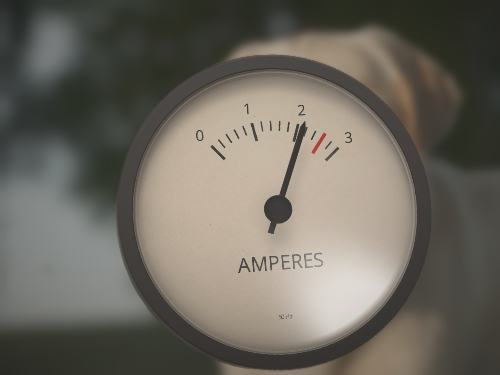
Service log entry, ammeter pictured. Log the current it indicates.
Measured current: 2.1 A
